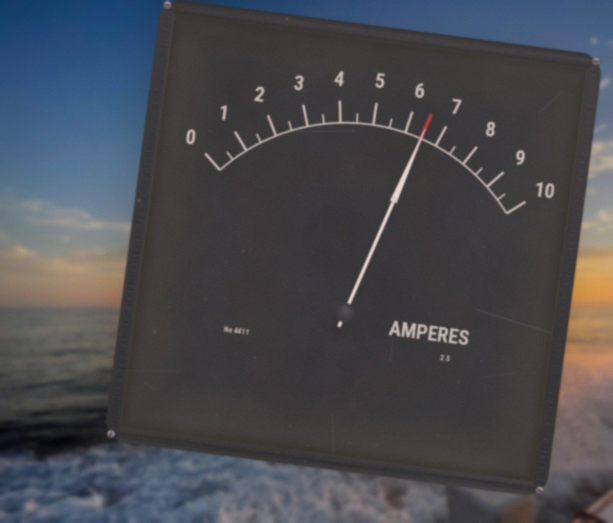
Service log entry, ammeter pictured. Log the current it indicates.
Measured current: 6.5 A
